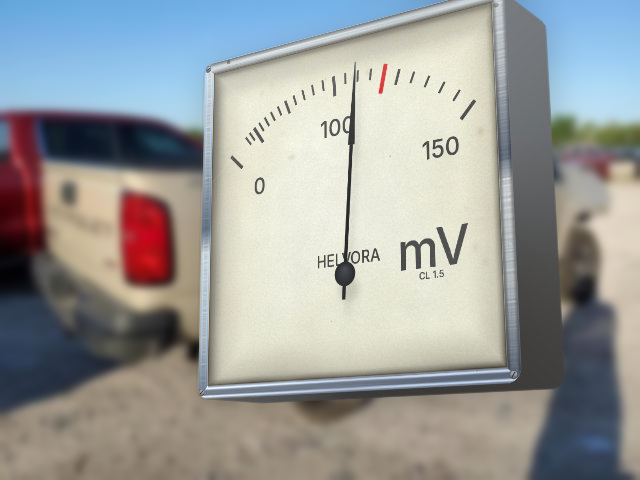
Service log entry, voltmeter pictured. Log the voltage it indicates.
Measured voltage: 110 mV
